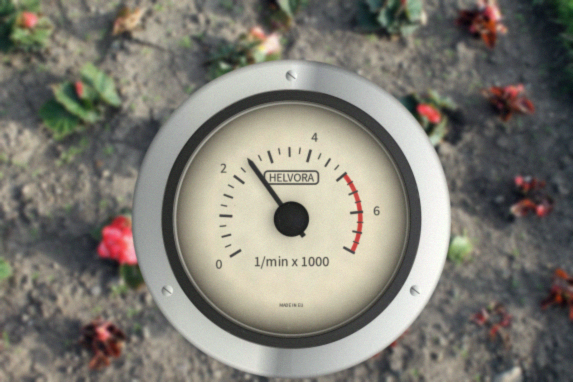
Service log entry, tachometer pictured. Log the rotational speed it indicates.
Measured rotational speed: 2500 rpm
